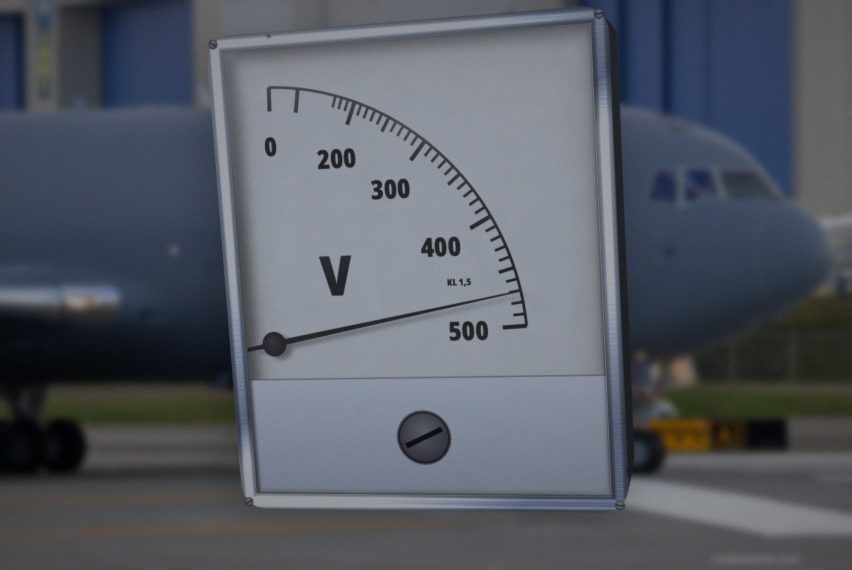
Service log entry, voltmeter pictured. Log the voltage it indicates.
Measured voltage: 470 V
